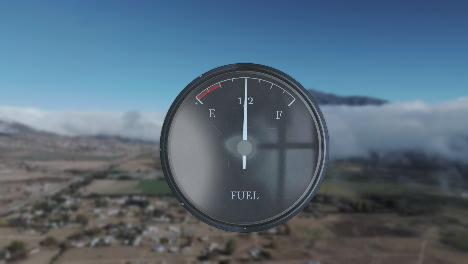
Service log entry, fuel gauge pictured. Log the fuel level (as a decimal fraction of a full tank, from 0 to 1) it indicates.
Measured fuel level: 0.5
